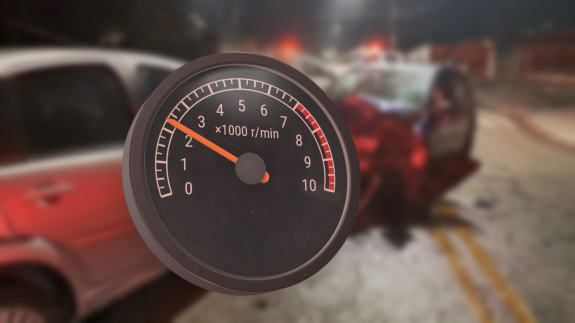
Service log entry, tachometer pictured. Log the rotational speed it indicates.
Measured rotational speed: 2250 rpm
